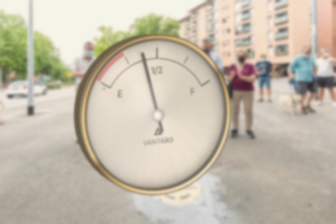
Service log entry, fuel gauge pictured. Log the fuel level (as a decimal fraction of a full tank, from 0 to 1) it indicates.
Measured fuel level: 0.375
